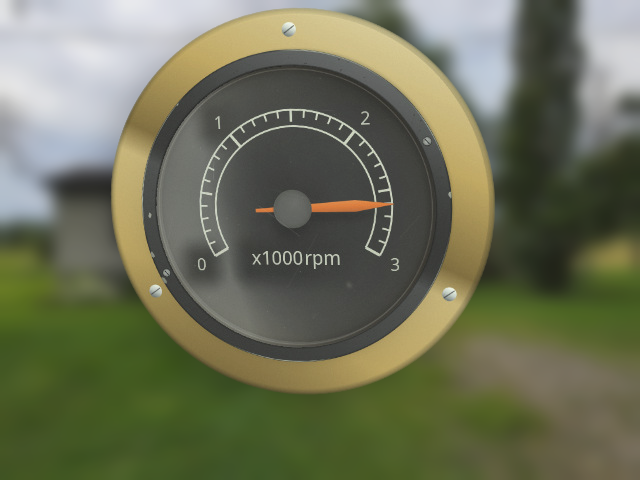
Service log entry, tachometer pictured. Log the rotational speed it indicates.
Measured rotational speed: 2600 rpm
